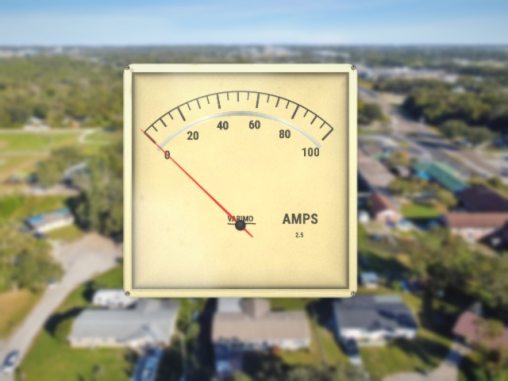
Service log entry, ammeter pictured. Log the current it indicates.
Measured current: 0 A
